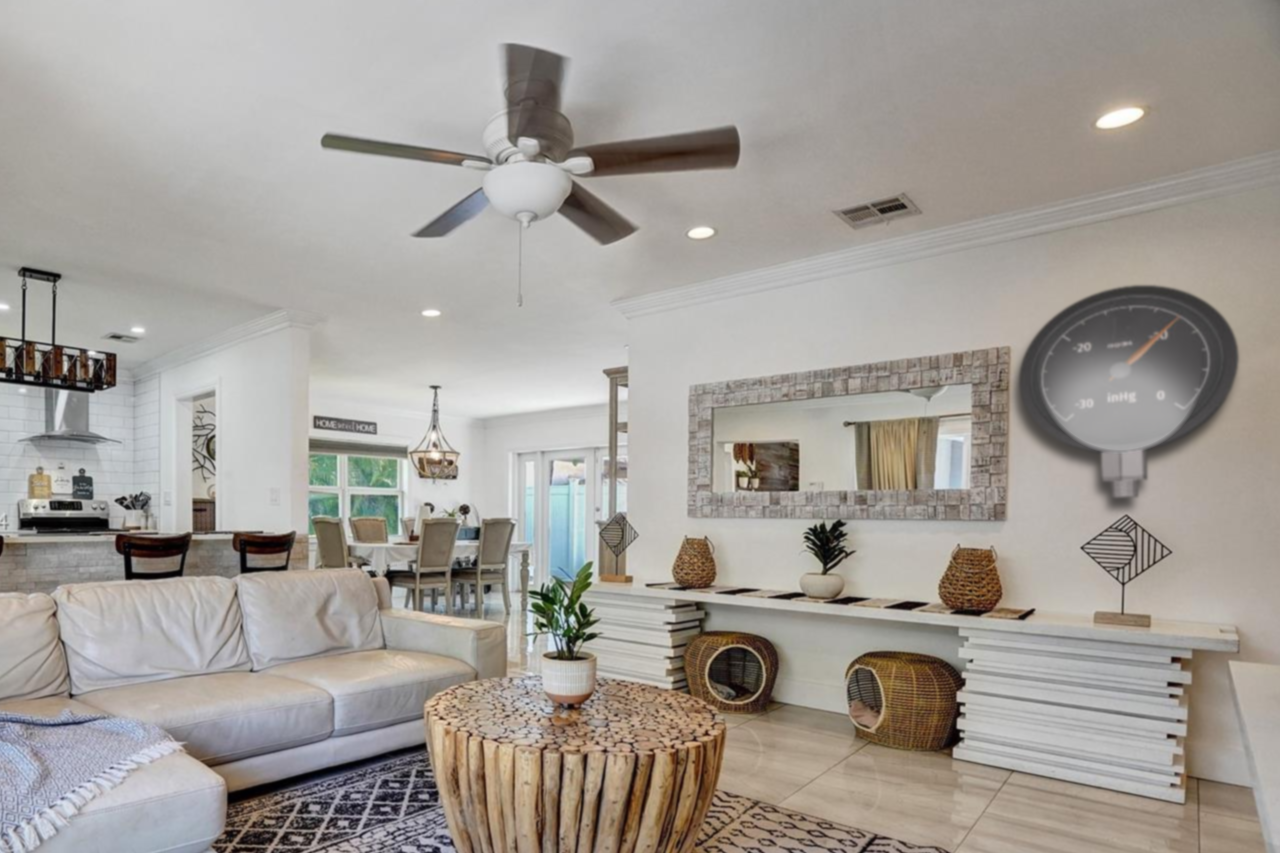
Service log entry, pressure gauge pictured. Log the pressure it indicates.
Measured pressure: -10 inHg
